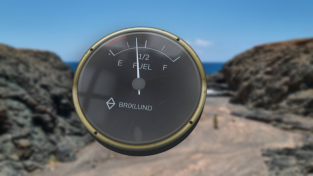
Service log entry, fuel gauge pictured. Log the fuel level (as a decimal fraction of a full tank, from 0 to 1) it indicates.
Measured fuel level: 0.375
